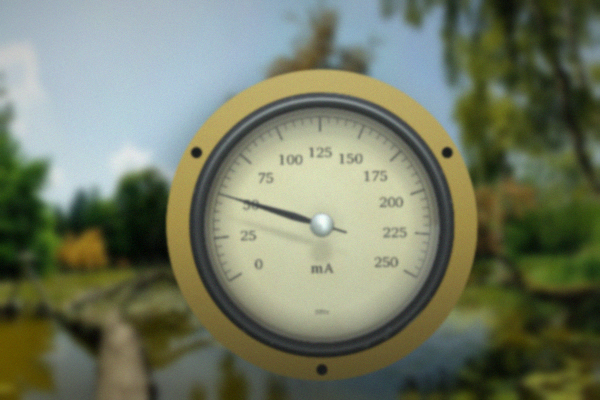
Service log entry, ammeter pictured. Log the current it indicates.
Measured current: 50 mA
